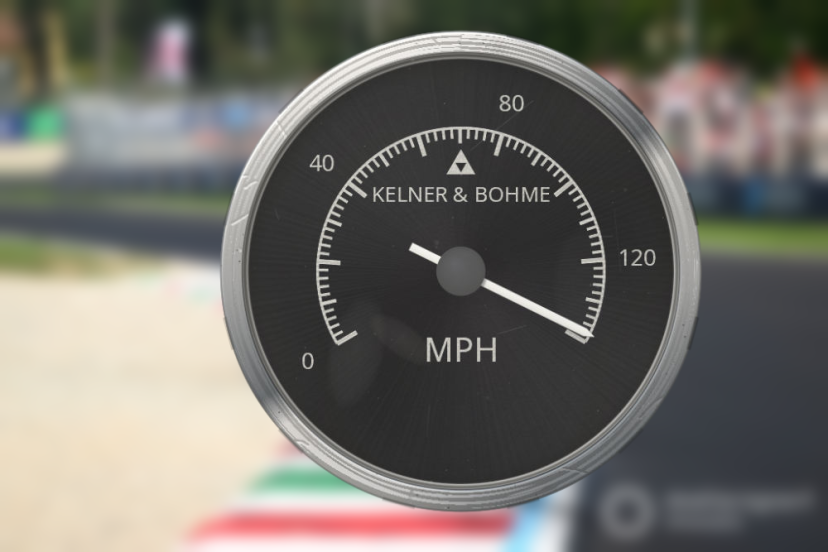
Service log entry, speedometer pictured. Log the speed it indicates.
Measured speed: 138 mph
